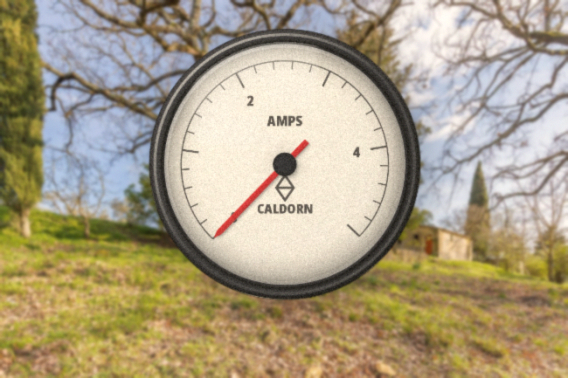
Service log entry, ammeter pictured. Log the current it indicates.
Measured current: 0 A
